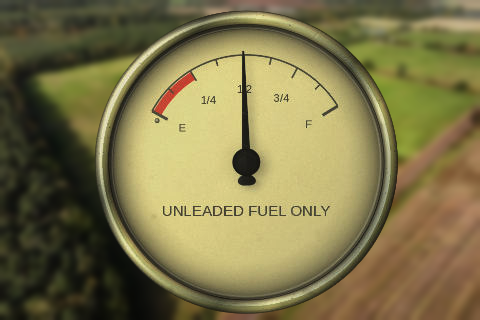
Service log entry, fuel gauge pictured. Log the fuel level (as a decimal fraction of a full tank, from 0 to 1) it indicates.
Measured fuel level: 0.5
